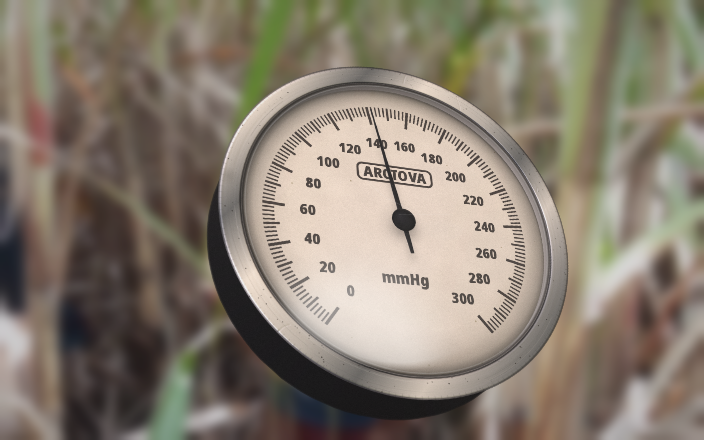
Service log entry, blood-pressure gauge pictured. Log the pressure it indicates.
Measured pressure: 140 mmHg
